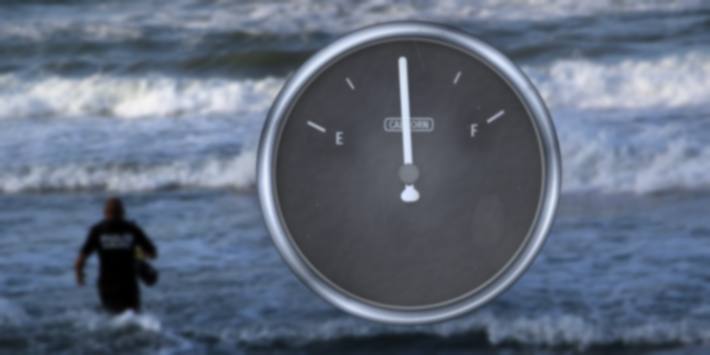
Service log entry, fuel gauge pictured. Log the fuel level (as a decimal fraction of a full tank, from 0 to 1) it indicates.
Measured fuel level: 0.5
